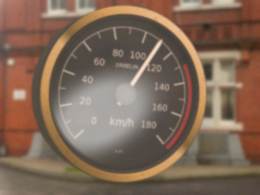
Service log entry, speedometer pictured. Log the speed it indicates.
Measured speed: 110 km/h
